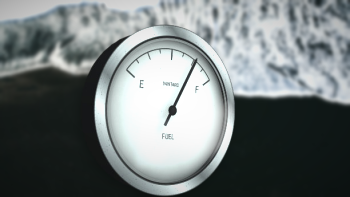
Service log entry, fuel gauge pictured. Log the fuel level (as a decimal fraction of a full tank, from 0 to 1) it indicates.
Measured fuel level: 0.75
